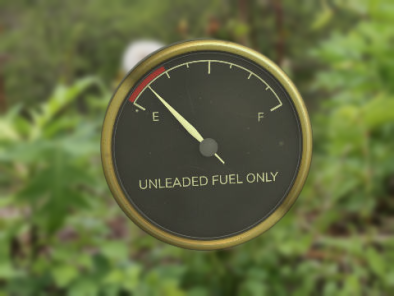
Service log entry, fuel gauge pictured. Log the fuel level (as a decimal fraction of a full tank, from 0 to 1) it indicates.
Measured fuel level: 0.125
